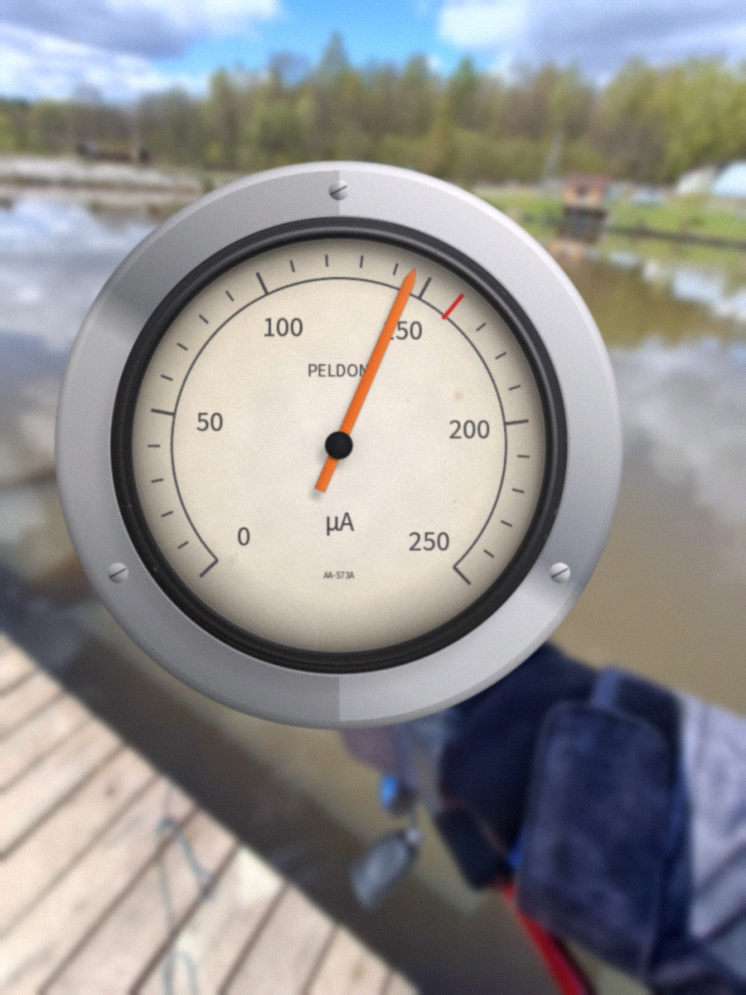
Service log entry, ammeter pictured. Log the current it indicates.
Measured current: 145 µA
